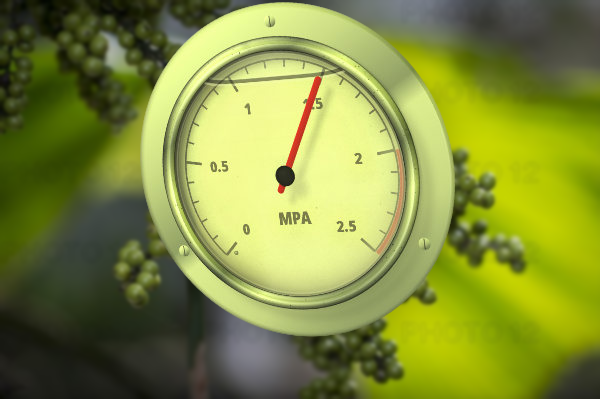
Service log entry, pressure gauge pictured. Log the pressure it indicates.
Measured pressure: 1.5 MPa
